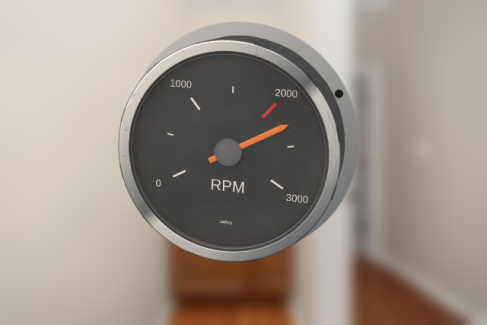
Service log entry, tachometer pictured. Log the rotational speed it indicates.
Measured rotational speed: 2250 rpm
